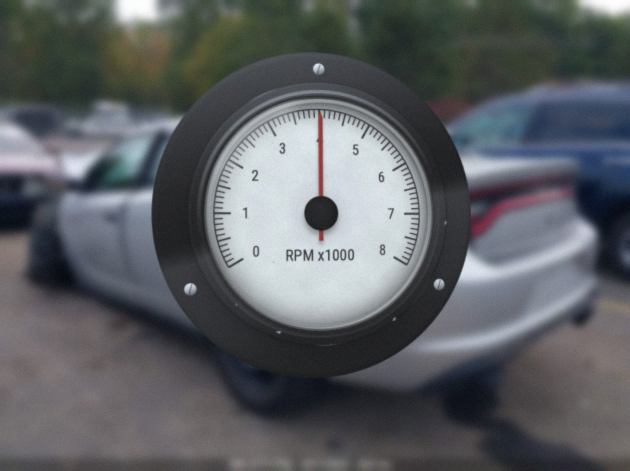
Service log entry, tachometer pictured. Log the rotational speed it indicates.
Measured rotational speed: 4000 rpm
